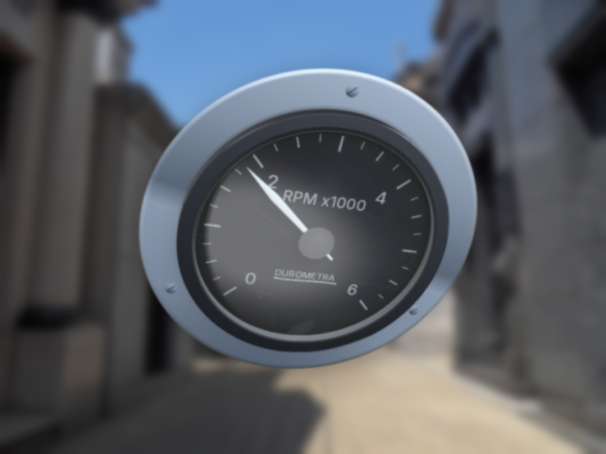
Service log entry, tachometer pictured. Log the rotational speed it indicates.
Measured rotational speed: 1875 rpm
